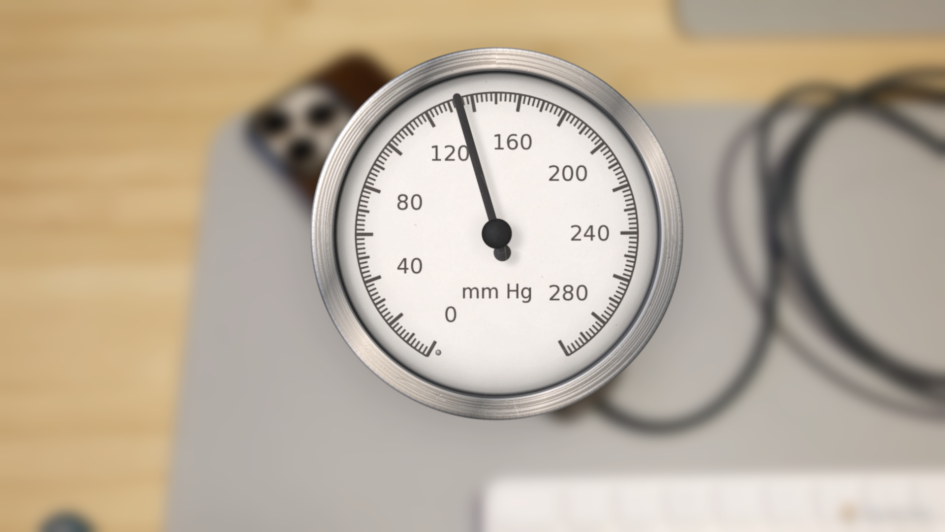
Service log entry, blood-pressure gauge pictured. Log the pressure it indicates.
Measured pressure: 134 mmHg
